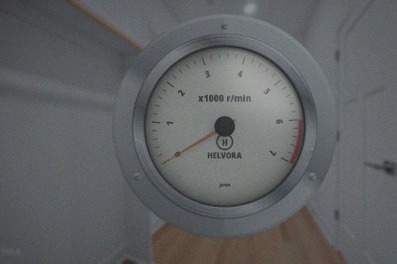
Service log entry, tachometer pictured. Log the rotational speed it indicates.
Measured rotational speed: 0 rpm
